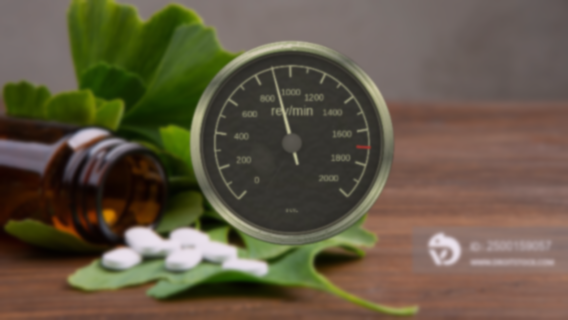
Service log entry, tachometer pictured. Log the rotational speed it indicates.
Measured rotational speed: 900 rpm
